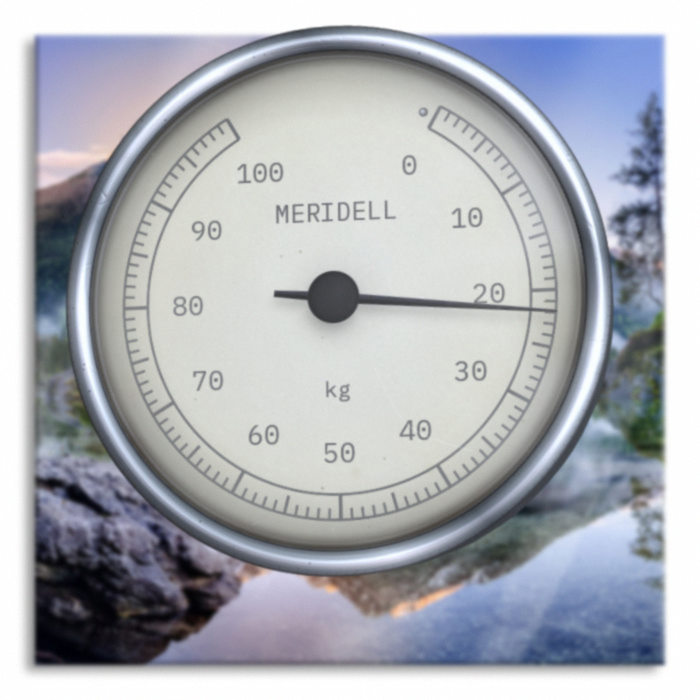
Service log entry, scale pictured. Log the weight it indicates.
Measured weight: 22 kg
